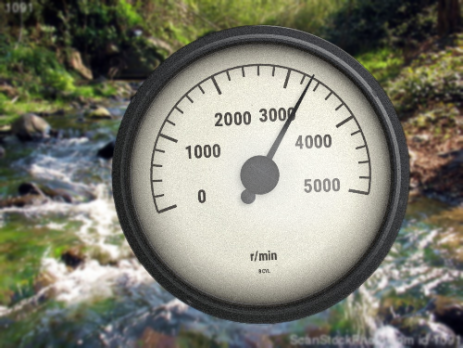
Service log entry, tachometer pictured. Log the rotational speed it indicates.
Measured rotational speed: 3300 rpm
